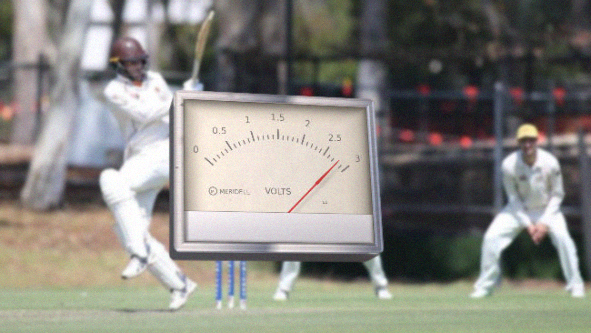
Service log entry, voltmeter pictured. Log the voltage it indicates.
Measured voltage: 2.8 V
